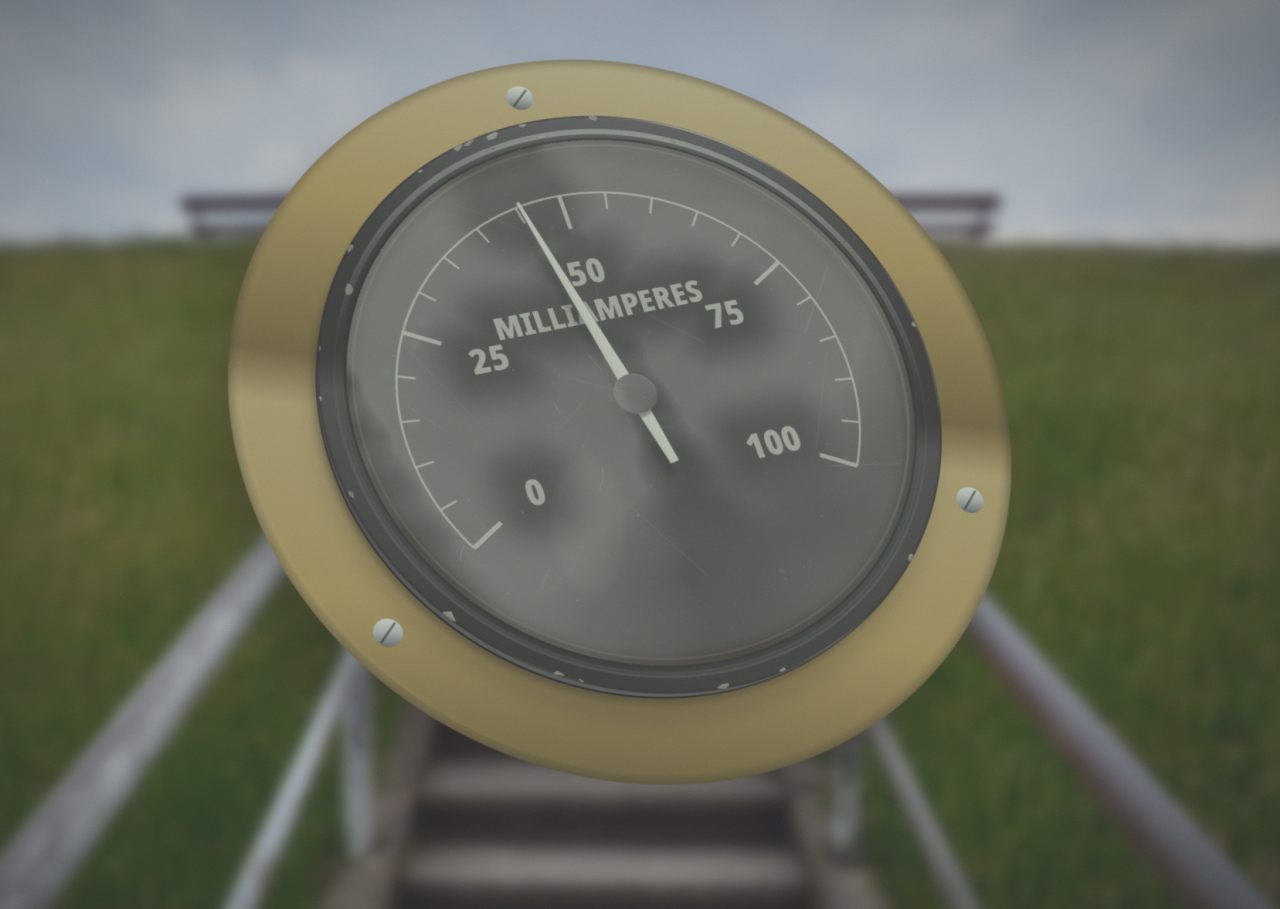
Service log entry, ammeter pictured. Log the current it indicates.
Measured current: 45 mA
